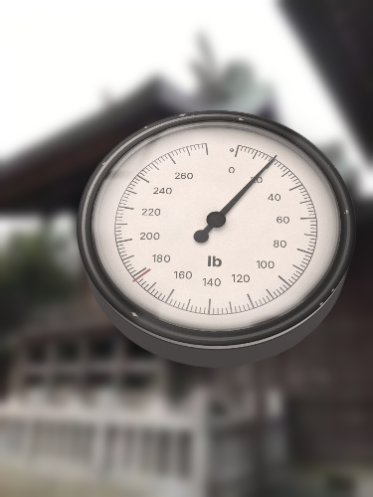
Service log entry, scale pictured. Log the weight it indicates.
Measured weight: 20 lb
